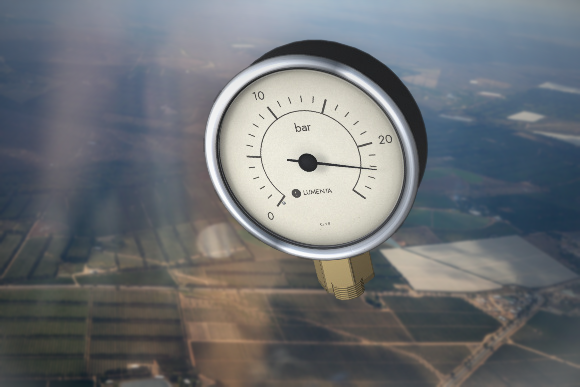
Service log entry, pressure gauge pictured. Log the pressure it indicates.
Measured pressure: 22 bar
